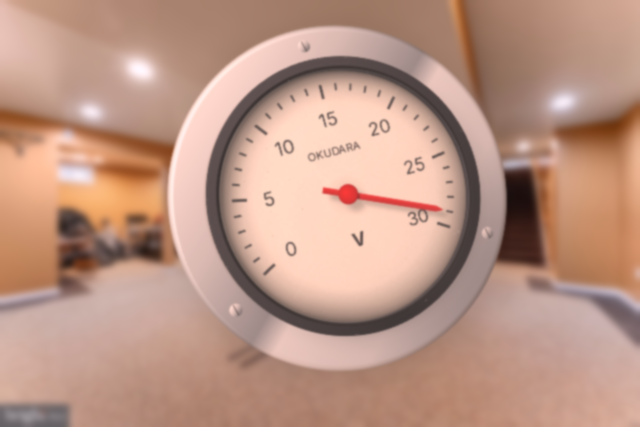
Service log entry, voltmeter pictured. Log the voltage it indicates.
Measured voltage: 29 V
